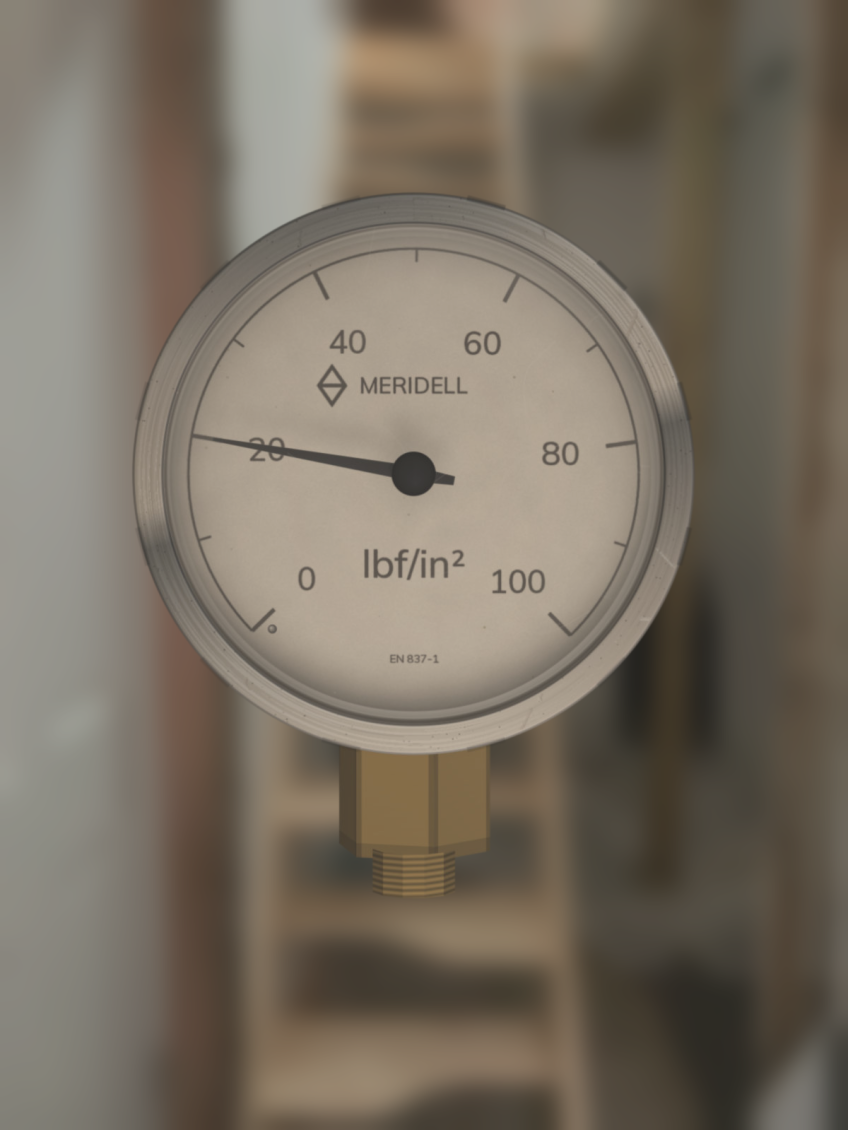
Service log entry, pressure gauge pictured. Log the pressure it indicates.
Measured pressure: 20 psi
